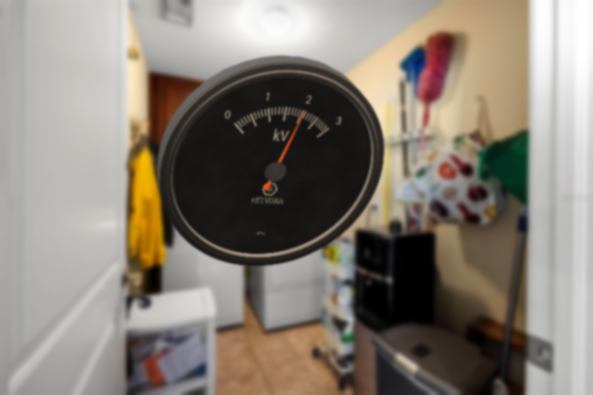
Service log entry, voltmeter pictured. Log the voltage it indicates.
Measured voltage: 2 kV
